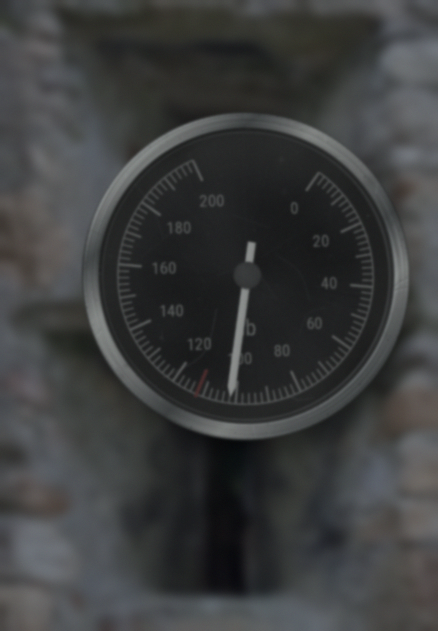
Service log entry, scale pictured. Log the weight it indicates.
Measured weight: 102 lb
